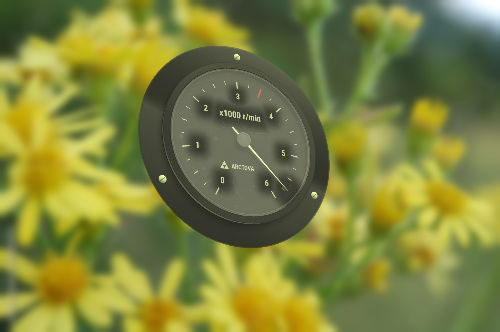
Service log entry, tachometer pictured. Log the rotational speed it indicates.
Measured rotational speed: 5750 rpm
